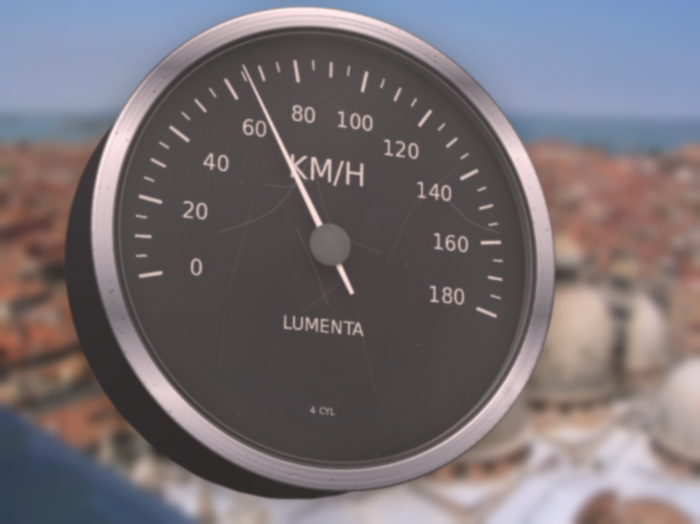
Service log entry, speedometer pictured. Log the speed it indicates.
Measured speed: 65 km/h
